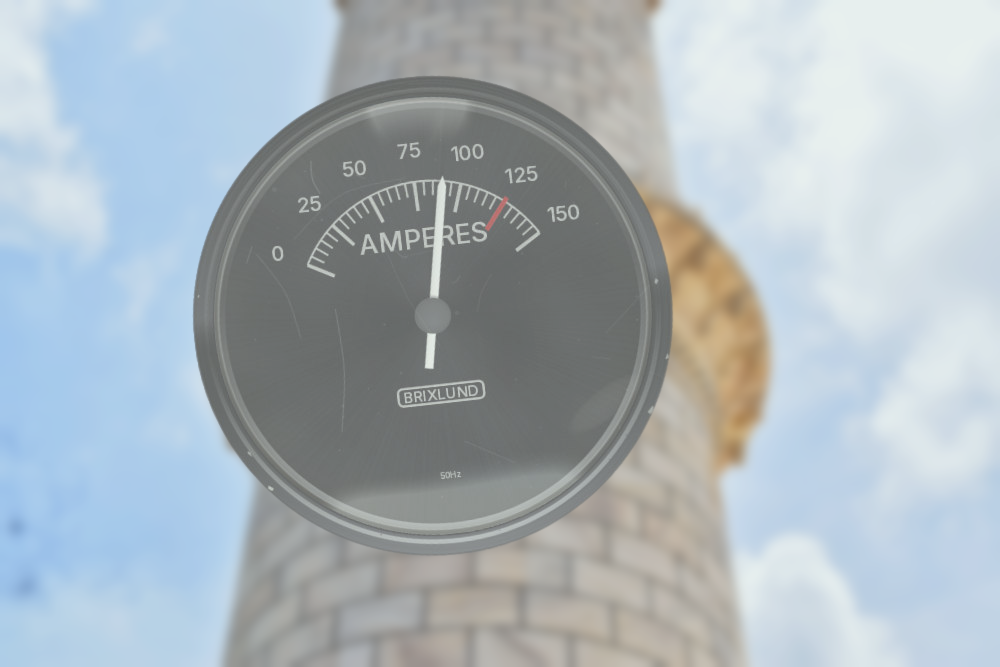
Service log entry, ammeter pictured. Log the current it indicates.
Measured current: 90 A
